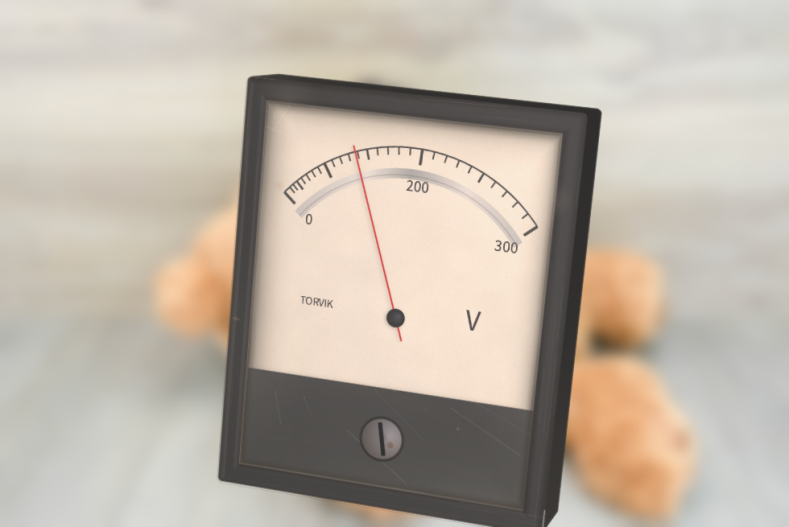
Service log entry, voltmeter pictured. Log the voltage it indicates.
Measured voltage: 140 V
